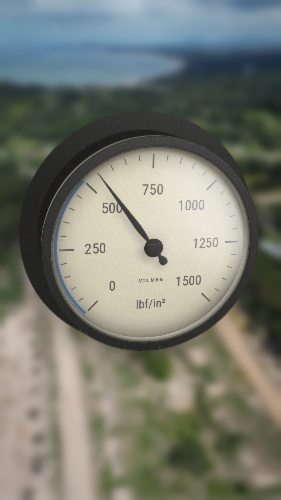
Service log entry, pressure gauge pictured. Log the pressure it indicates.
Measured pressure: 550 psi
